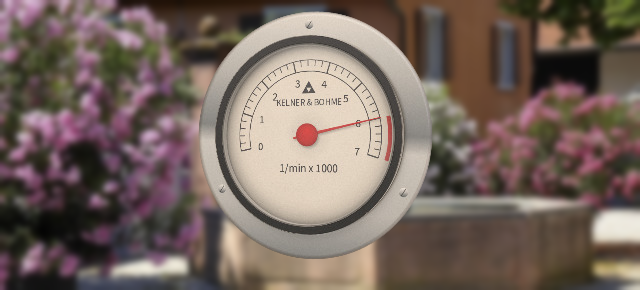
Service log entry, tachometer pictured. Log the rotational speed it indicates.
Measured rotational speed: 6000 rpm
